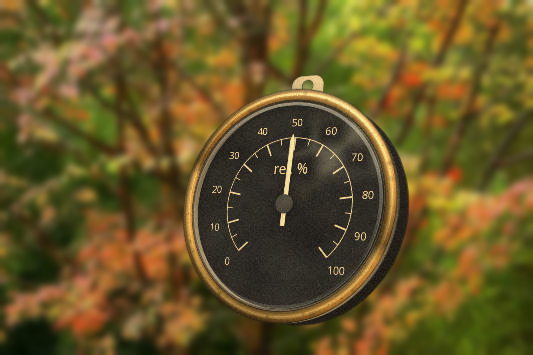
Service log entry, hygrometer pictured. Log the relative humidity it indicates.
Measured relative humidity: 50 %
